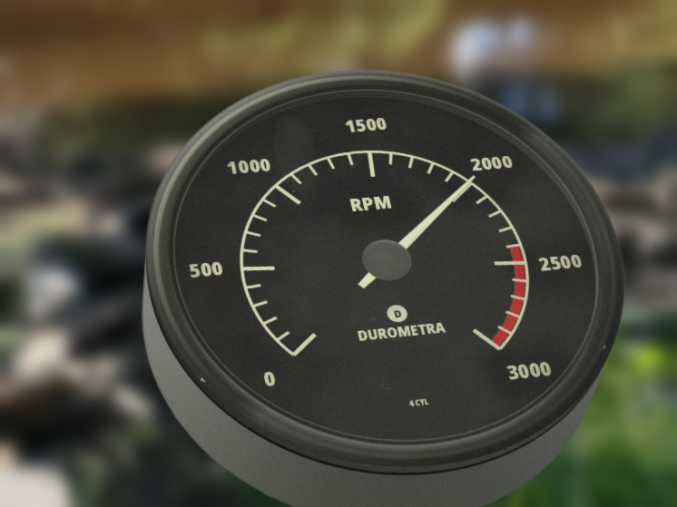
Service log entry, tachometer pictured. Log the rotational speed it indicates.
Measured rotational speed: 2000 rpm
